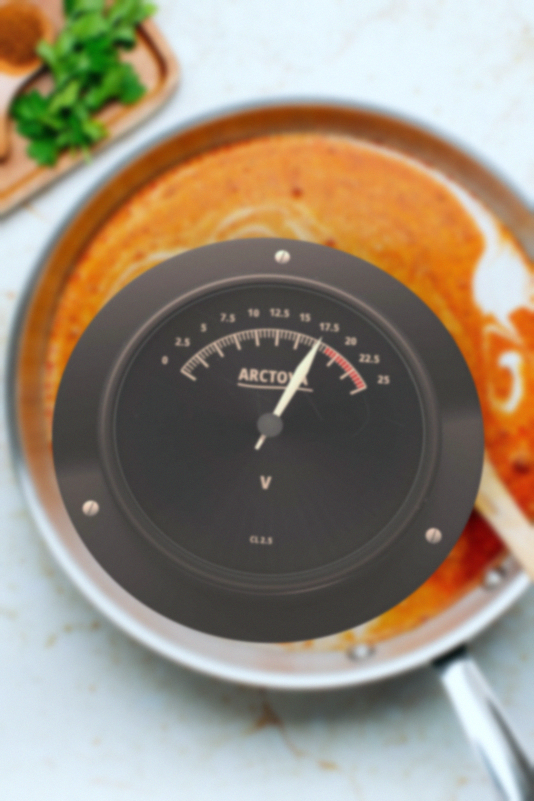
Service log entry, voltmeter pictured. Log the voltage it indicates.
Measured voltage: 17.5 V
